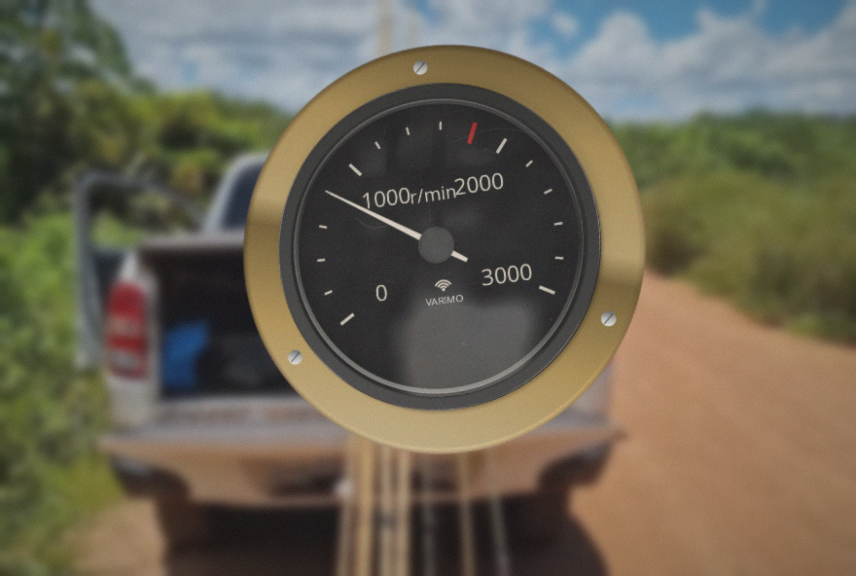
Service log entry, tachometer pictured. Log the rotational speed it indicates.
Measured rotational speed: 800 rpm
